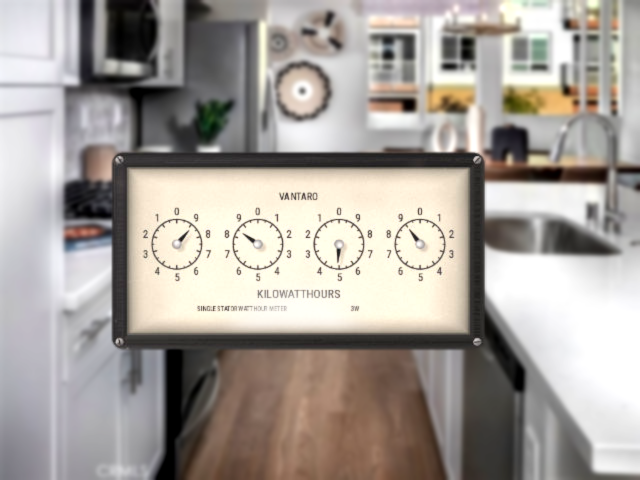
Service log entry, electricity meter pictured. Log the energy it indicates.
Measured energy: 8849 kWh
